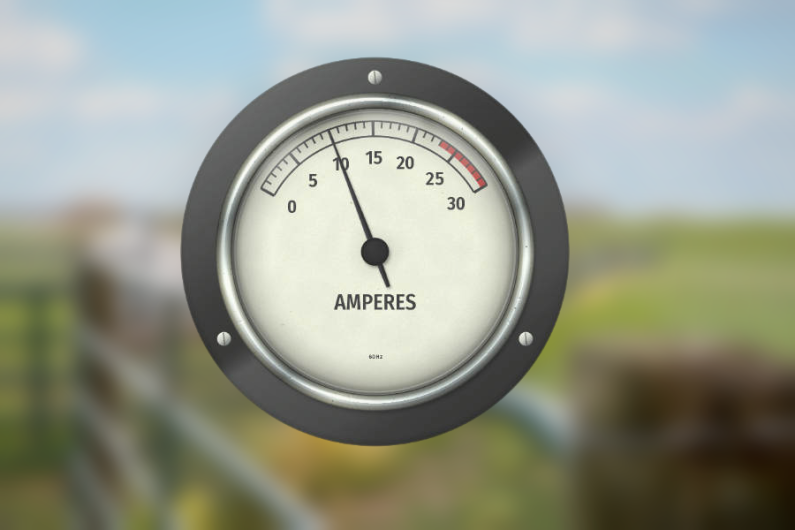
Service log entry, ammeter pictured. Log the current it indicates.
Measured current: 10 A
